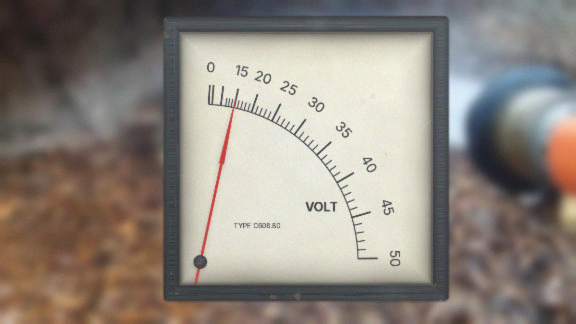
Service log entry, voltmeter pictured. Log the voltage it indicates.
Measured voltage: 15 V
